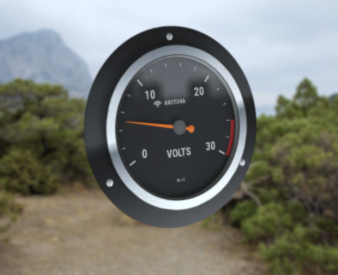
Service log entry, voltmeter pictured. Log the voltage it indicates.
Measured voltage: 5 V
